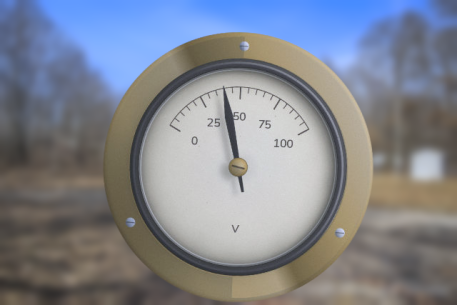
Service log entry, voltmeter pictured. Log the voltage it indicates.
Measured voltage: 40 V
